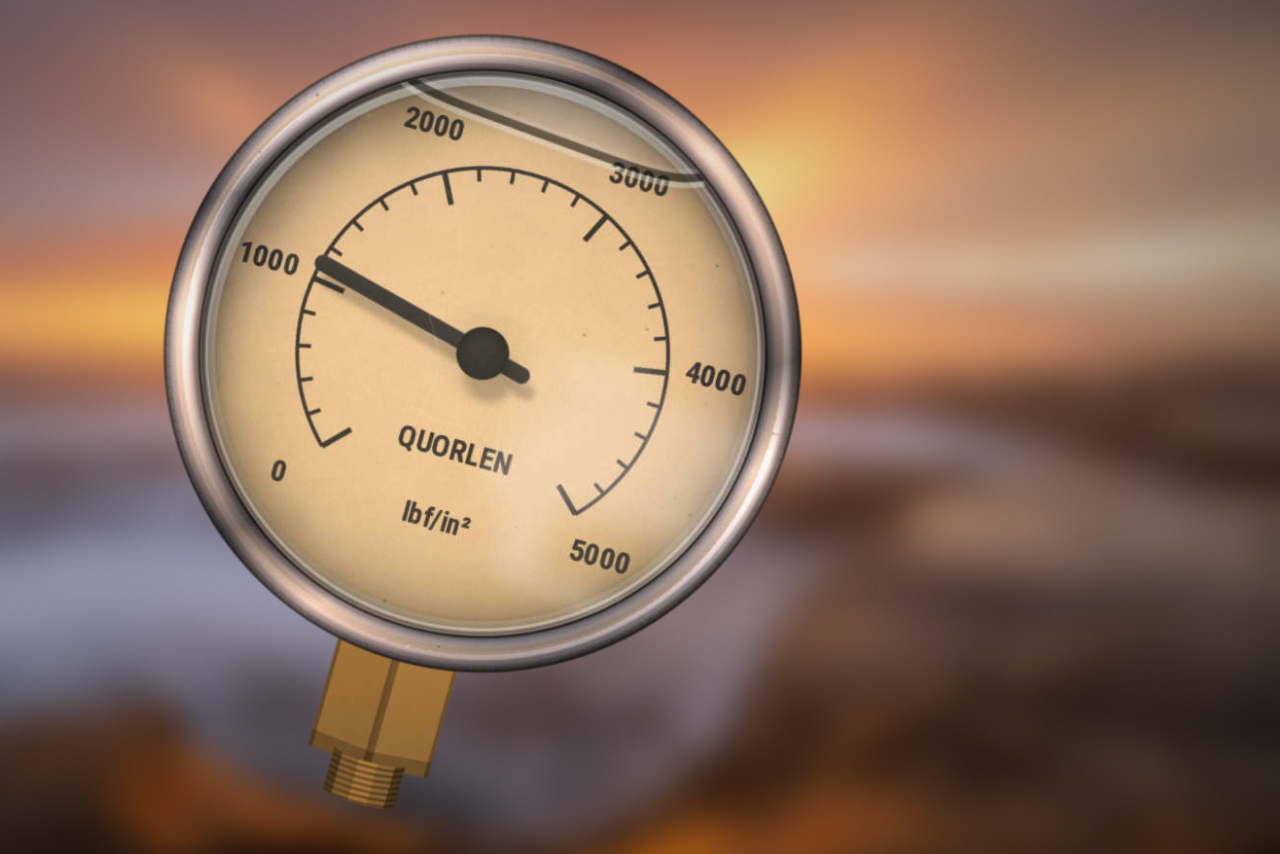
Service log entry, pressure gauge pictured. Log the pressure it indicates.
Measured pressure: 1100 psi
